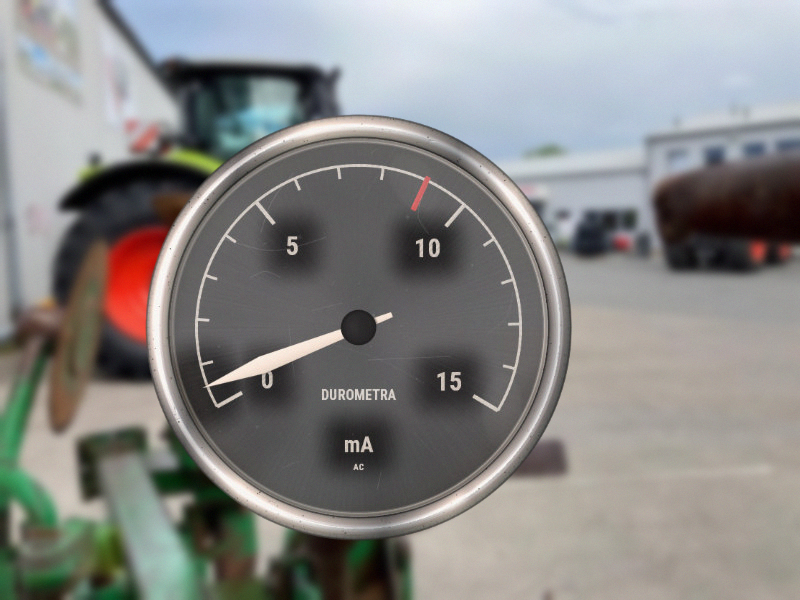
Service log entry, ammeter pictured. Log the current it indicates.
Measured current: 0.5 mA
